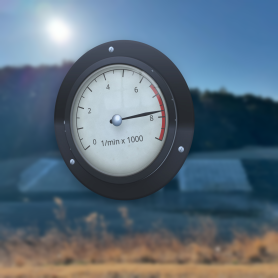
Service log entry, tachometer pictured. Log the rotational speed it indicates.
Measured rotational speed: 7750 rpm
